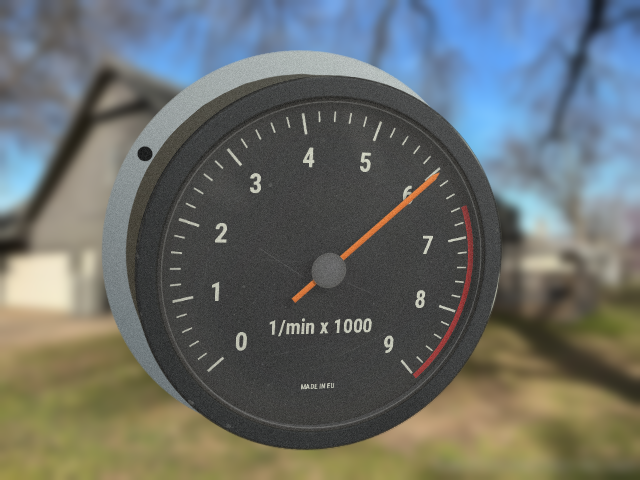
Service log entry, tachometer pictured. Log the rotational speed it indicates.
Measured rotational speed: 6000 rpm
